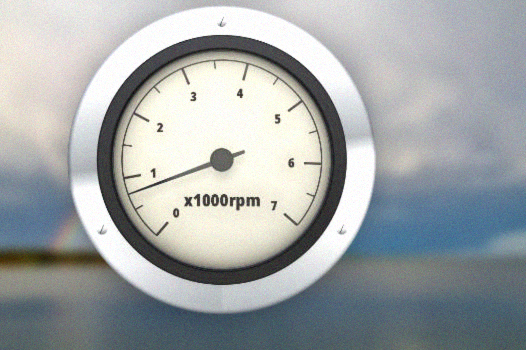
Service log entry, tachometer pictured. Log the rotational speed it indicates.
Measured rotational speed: 750 rpm
